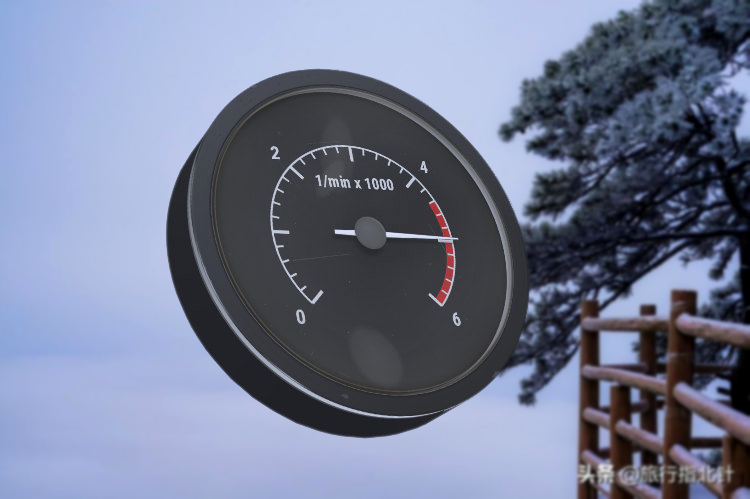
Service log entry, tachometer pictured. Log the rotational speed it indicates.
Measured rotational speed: 5000 rpm
